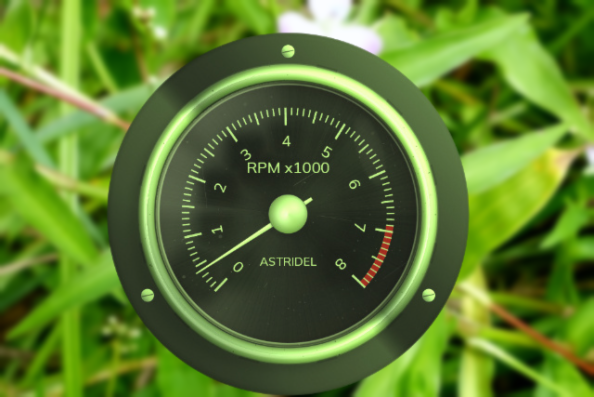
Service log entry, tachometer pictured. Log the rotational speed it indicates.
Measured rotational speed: 400 rpm
